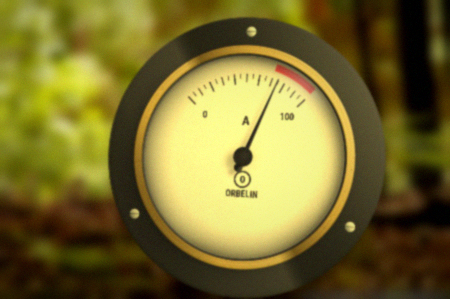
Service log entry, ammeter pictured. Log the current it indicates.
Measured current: 75 A
